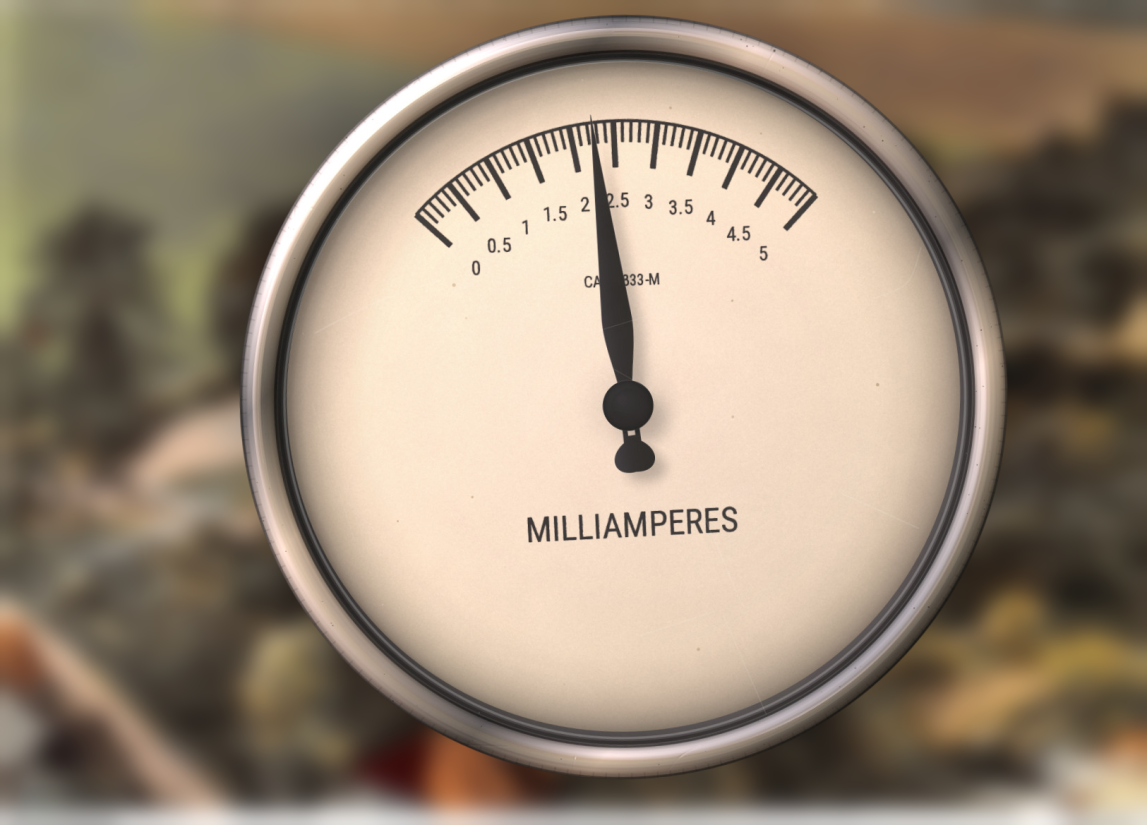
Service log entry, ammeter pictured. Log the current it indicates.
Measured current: 2.25 mA
